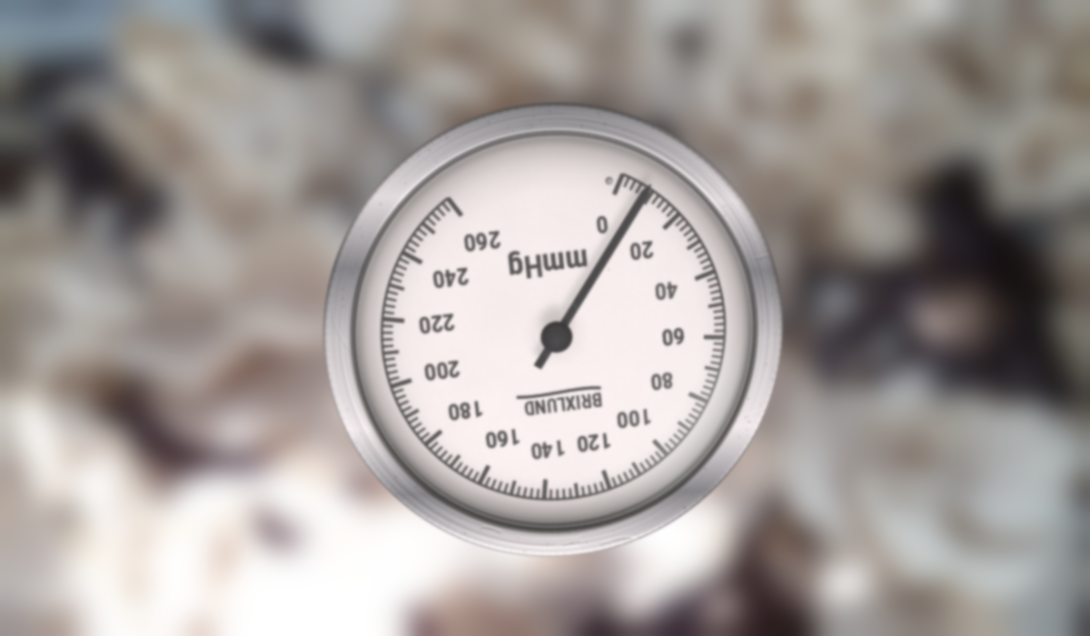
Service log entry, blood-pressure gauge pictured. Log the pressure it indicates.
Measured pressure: 8 mmHg
